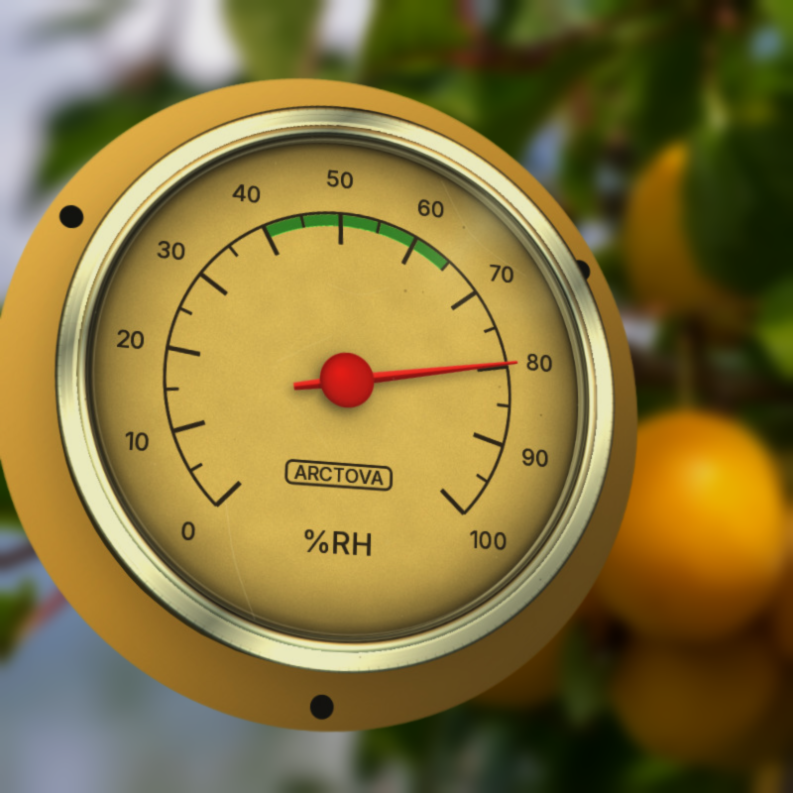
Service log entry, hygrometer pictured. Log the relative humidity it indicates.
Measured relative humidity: 80 %
